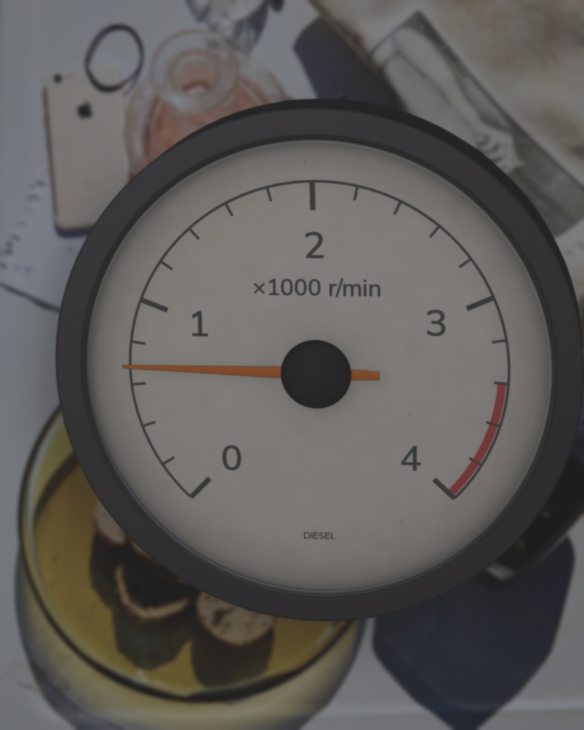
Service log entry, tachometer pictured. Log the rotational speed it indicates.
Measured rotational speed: 700 rpm
